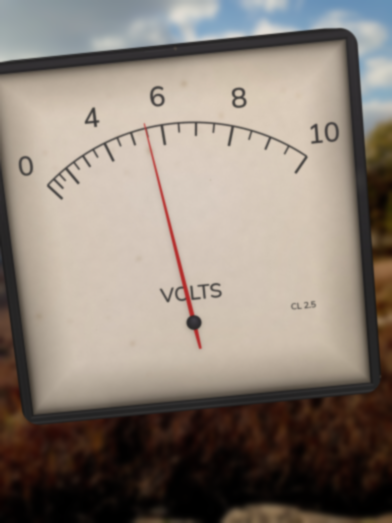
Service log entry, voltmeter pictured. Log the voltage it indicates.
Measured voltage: 5.5 V
